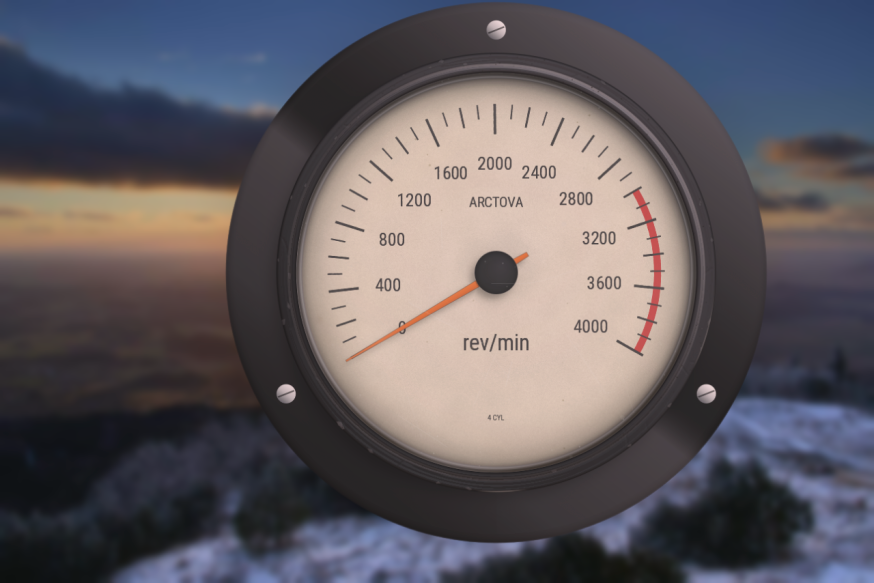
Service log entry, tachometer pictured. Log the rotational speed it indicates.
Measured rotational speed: 0 rpm
